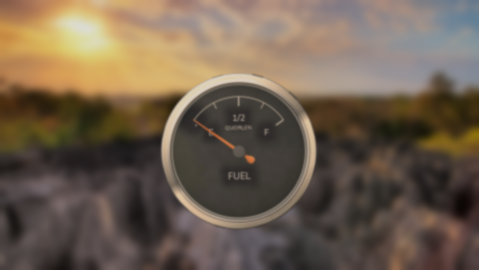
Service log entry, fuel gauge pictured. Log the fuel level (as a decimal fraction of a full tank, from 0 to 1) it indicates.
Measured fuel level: 0
